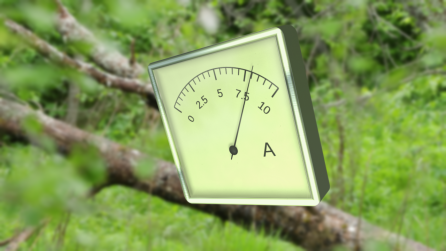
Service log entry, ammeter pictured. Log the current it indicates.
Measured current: 8 A
